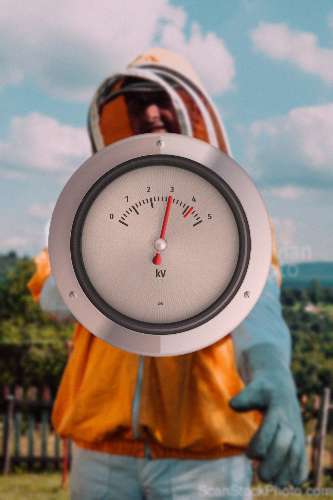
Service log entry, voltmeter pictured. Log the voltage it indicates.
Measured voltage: 3 kV
